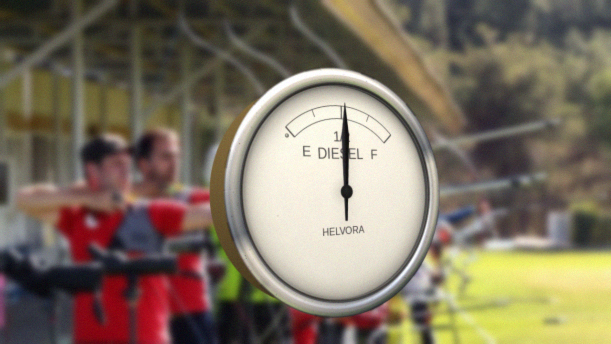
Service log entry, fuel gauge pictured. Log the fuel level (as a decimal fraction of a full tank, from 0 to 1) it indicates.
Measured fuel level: 0.5
